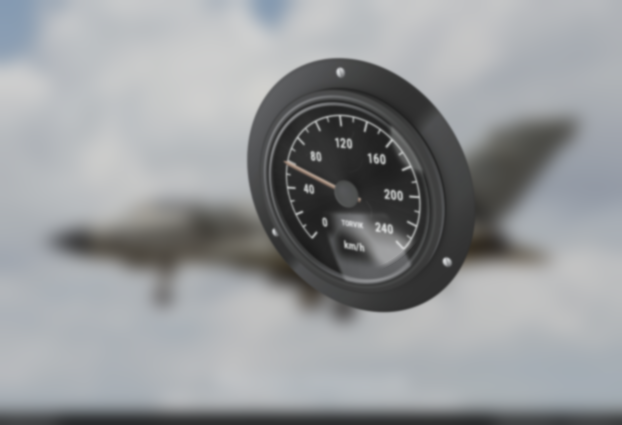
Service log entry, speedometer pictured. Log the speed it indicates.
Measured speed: 60 km/h
